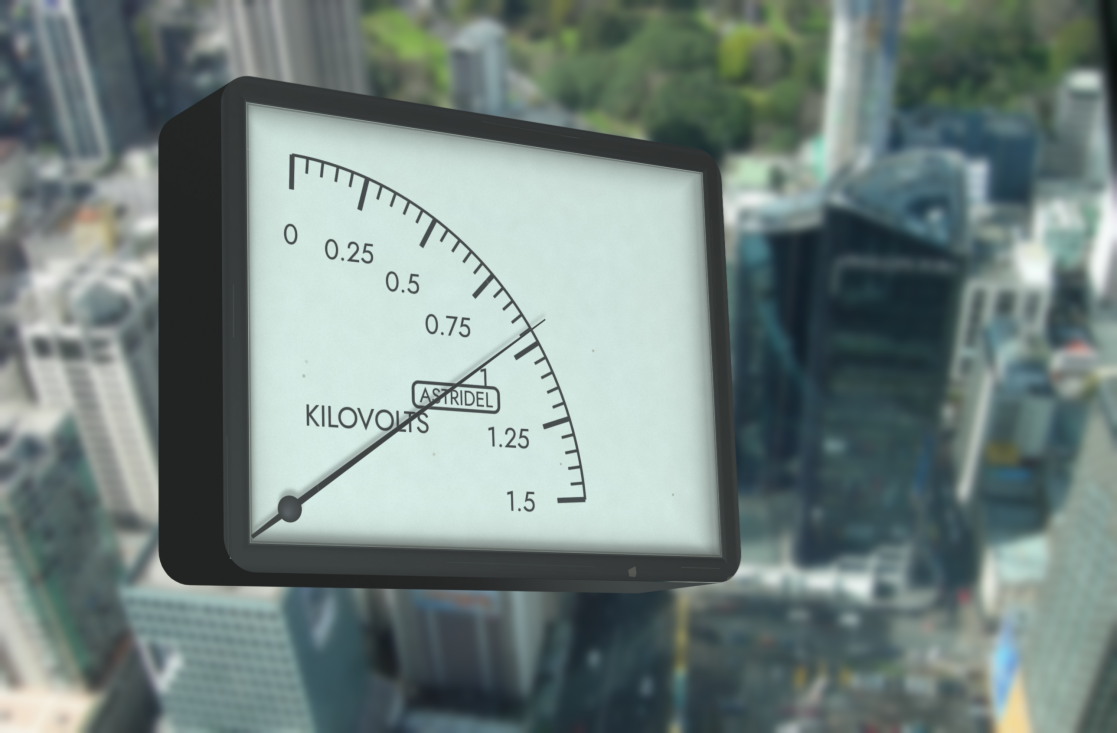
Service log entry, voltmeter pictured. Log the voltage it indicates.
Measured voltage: 0.95 kV
